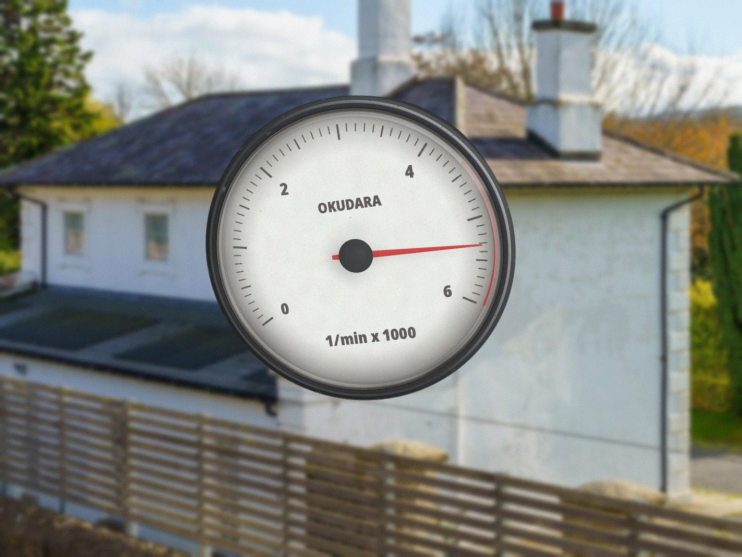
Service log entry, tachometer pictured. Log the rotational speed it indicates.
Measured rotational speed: 5300 rpm
